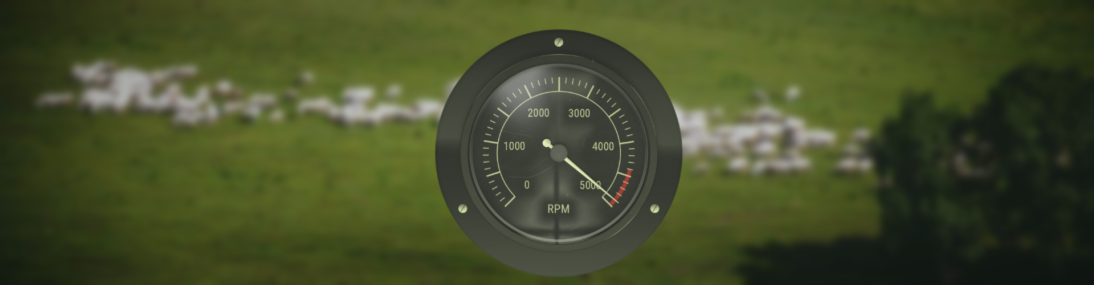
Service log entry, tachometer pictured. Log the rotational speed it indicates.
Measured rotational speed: 4900 rpm
